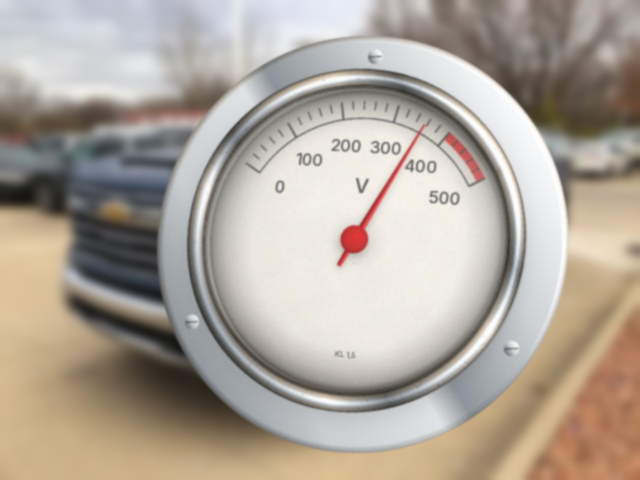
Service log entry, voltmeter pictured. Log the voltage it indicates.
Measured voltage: 360 V
